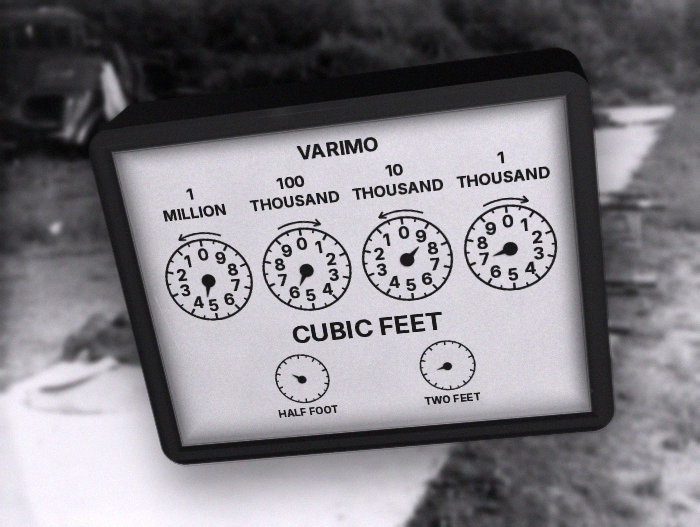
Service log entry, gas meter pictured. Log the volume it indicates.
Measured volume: 458700 ft³
